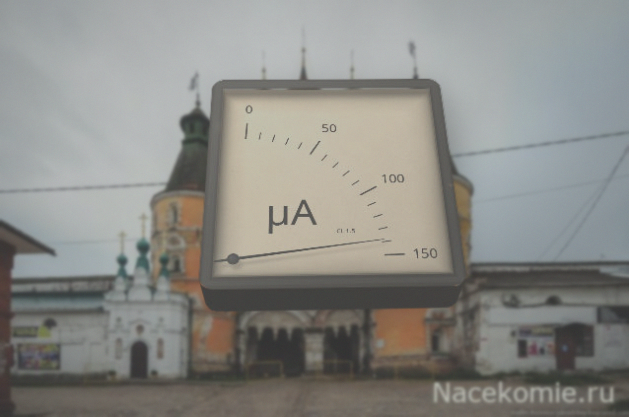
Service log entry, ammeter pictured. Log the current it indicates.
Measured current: 140 µA
